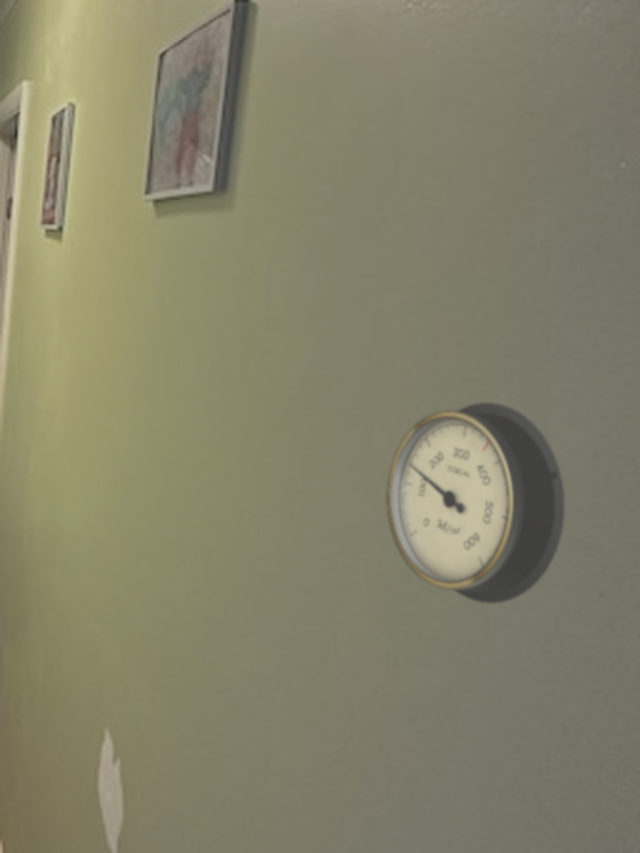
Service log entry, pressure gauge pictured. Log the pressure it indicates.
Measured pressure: 140 psi
